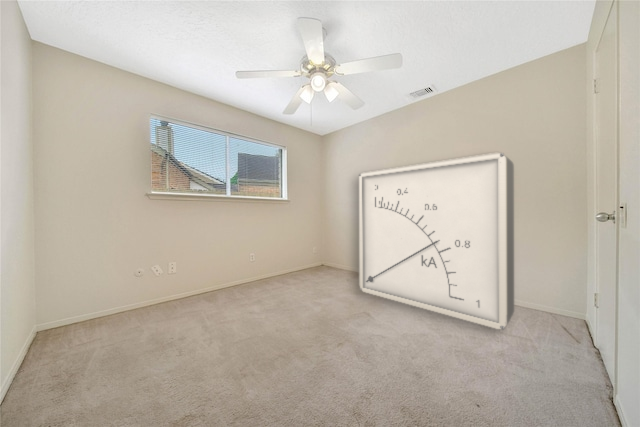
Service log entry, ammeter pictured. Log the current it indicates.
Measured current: 0.75 kA
